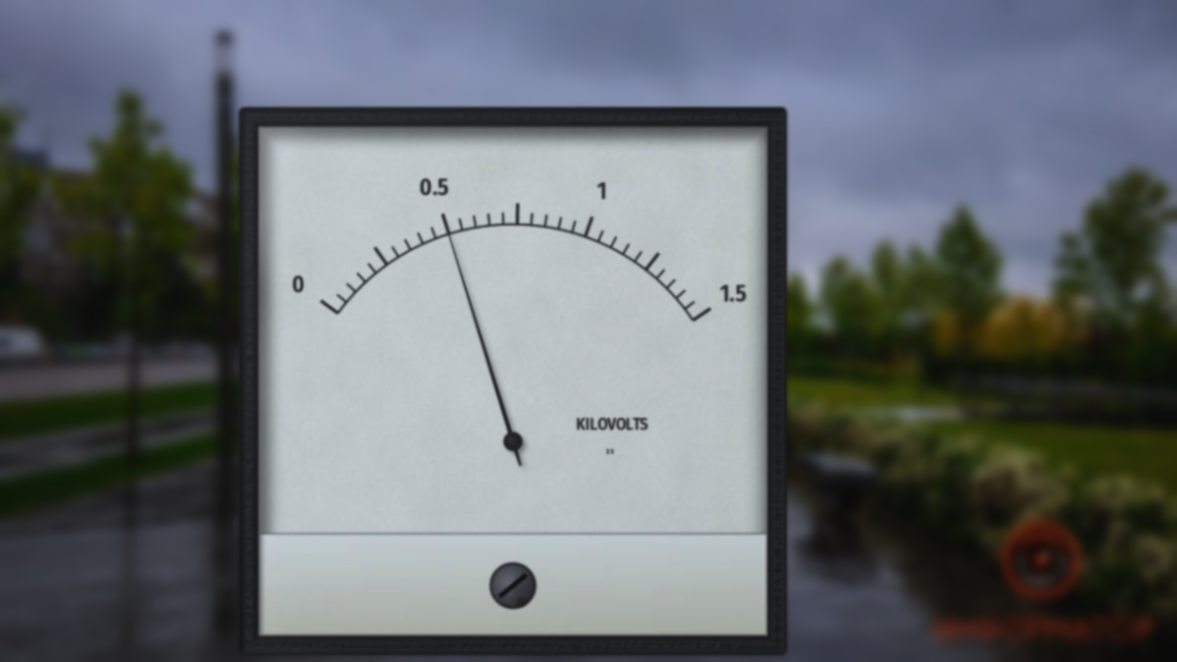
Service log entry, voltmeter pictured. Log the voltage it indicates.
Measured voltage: 0.5 kV
